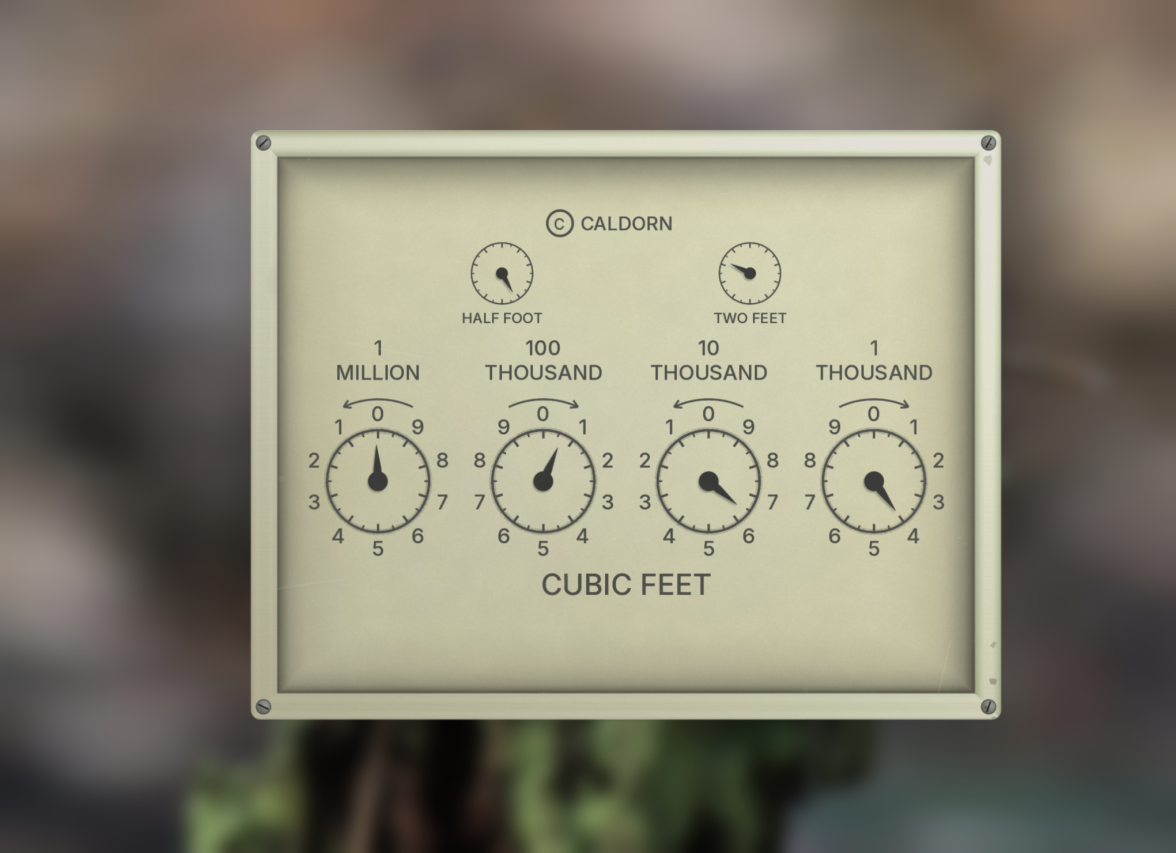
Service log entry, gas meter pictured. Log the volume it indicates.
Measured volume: 6400 ft³
